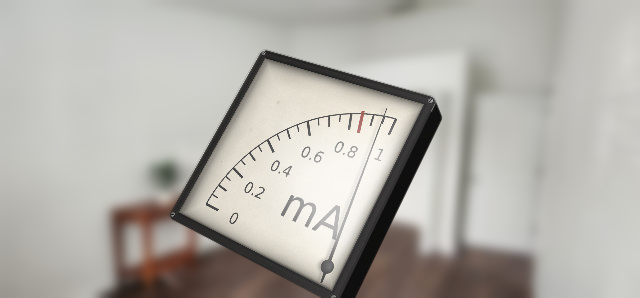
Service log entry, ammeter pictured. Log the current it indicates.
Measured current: 0.95 mA
